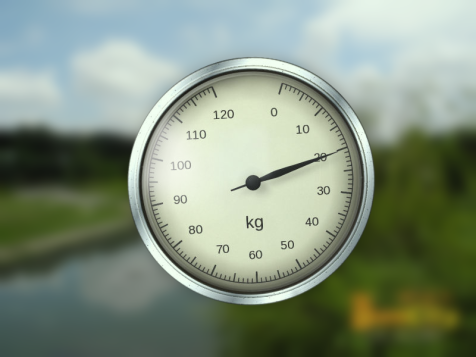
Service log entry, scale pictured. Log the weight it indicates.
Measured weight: 20 kg
